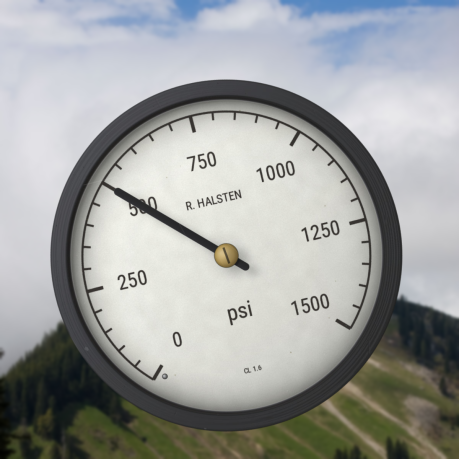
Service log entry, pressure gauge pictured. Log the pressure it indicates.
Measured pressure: 500 psi
